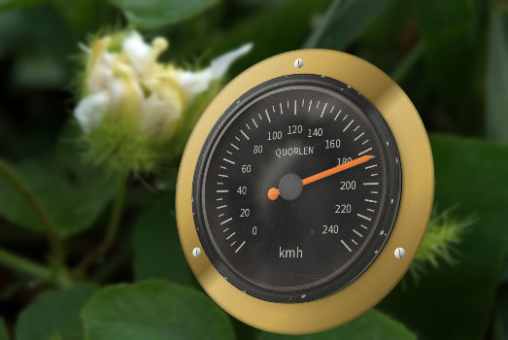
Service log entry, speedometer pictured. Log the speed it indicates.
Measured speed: 185 km/h
